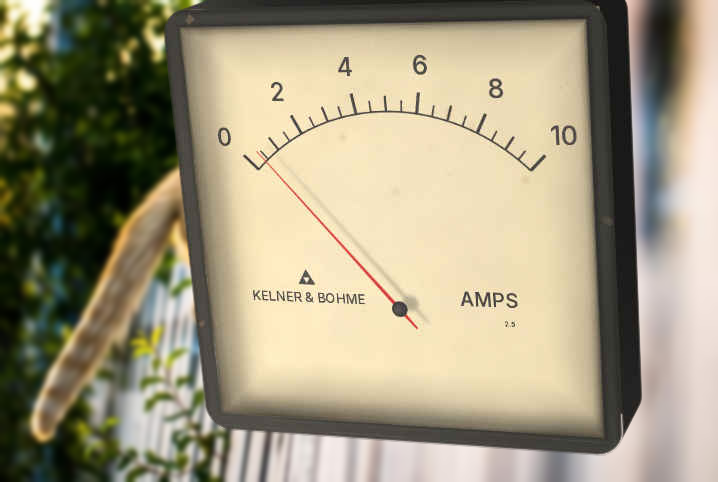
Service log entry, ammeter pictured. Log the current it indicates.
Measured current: 0.5 A
